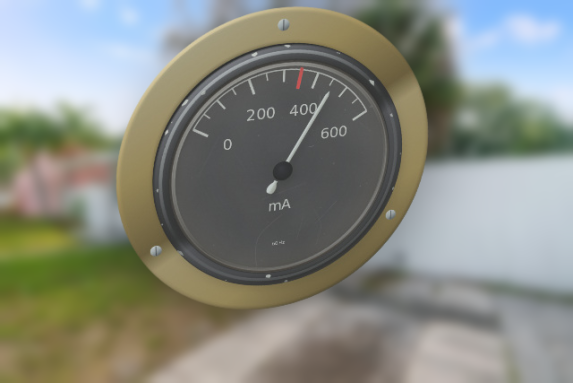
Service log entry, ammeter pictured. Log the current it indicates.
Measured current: 450 mA
